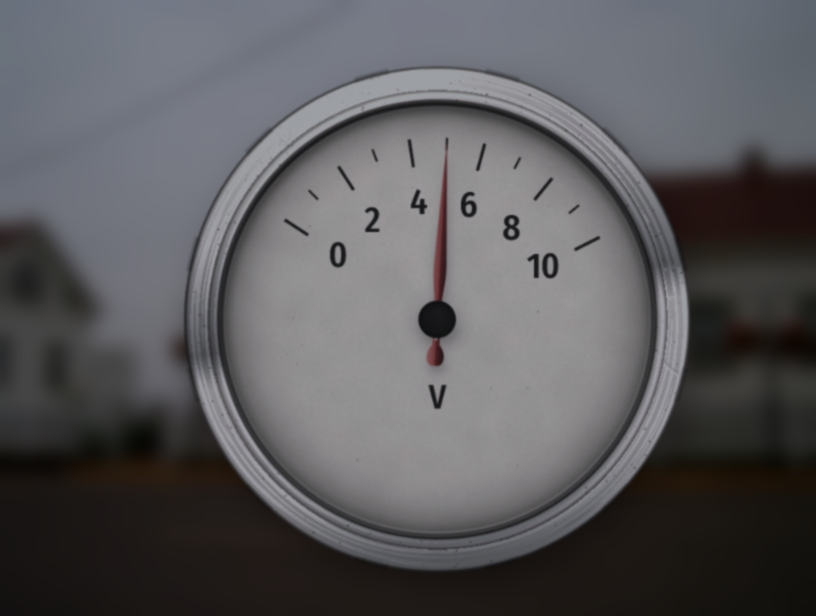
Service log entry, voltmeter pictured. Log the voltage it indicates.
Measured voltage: 5 V
